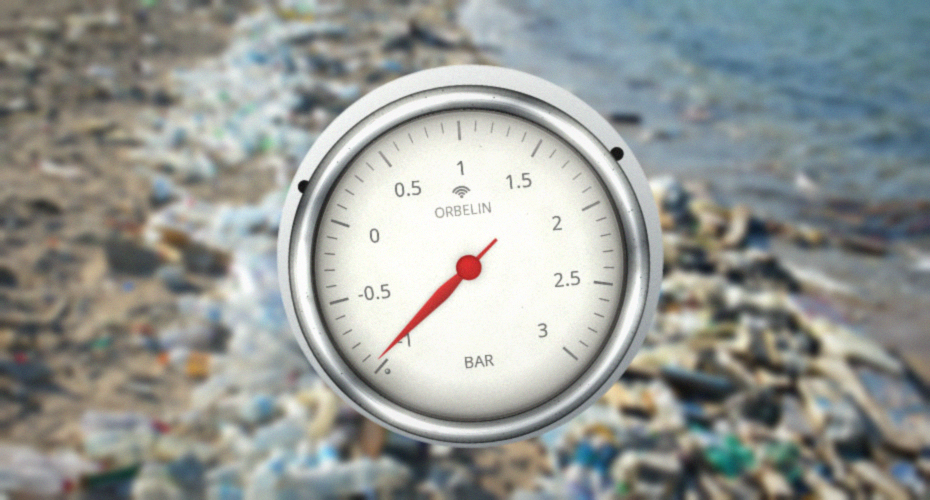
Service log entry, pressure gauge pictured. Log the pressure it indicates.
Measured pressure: -0.95 bar
